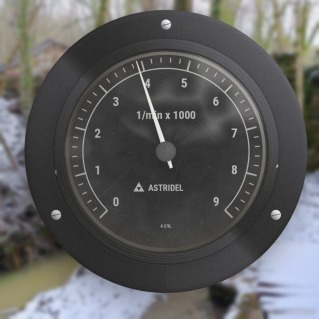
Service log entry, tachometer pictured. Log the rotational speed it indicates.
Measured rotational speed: 3900 rpm
